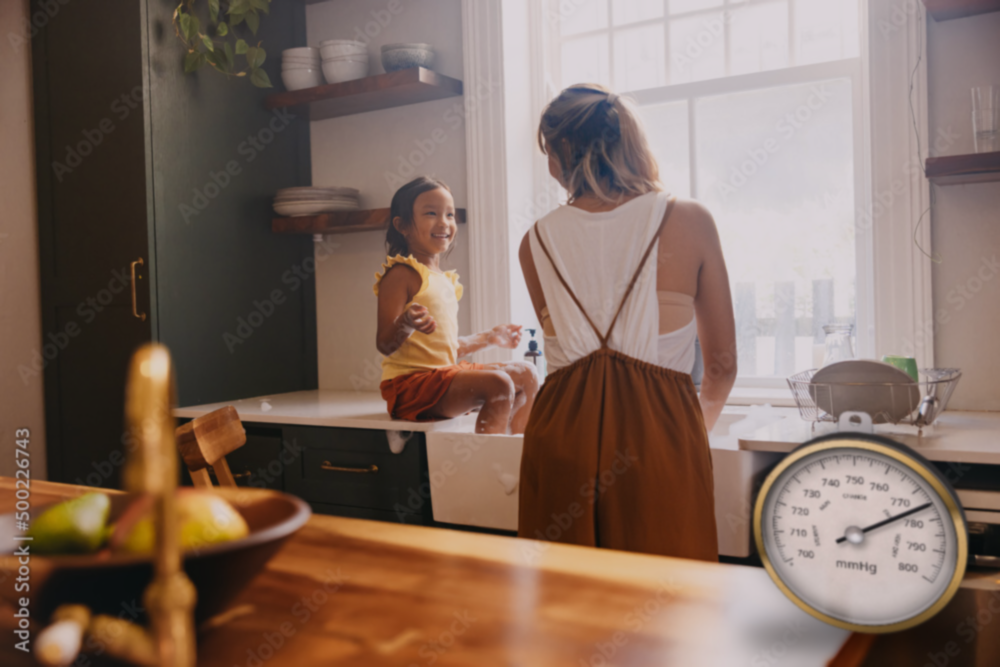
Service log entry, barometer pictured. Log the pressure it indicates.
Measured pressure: 775 mmHg
